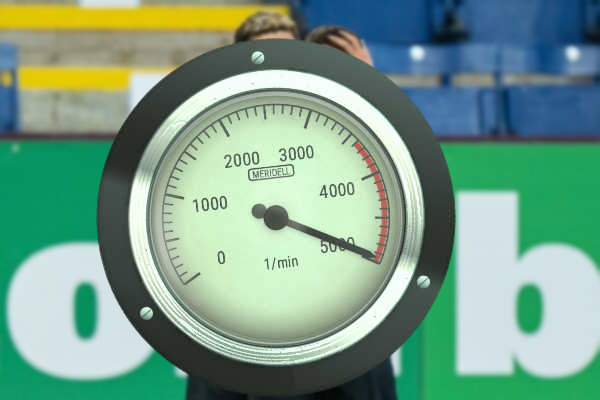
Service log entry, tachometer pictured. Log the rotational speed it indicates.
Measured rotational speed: 4950 rpm
